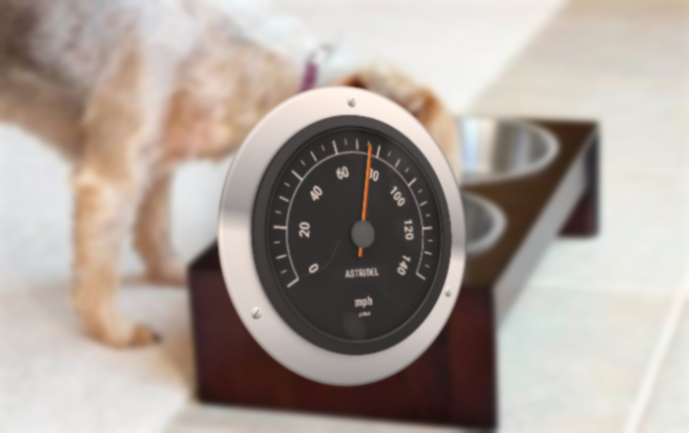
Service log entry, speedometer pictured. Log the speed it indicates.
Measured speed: 75 mph
